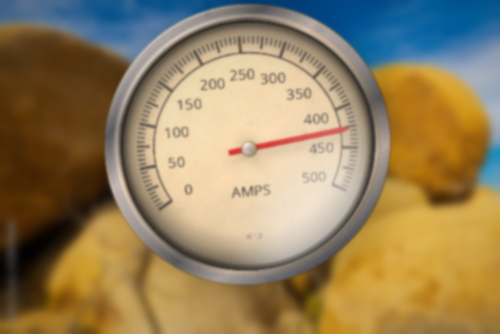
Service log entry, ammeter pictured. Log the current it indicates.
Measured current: 425 A
